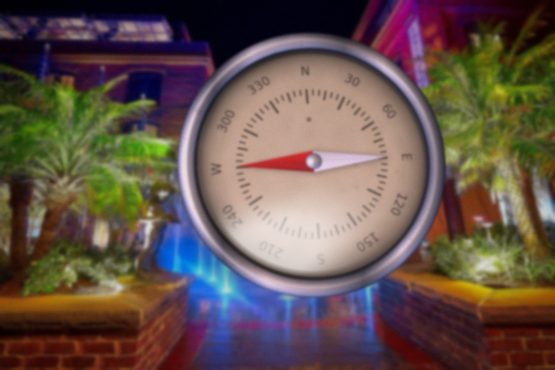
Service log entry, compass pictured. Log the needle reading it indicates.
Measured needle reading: 270 °
